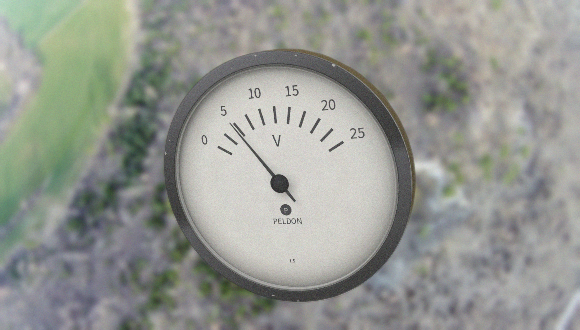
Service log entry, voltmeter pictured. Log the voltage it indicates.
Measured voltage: 5 V
